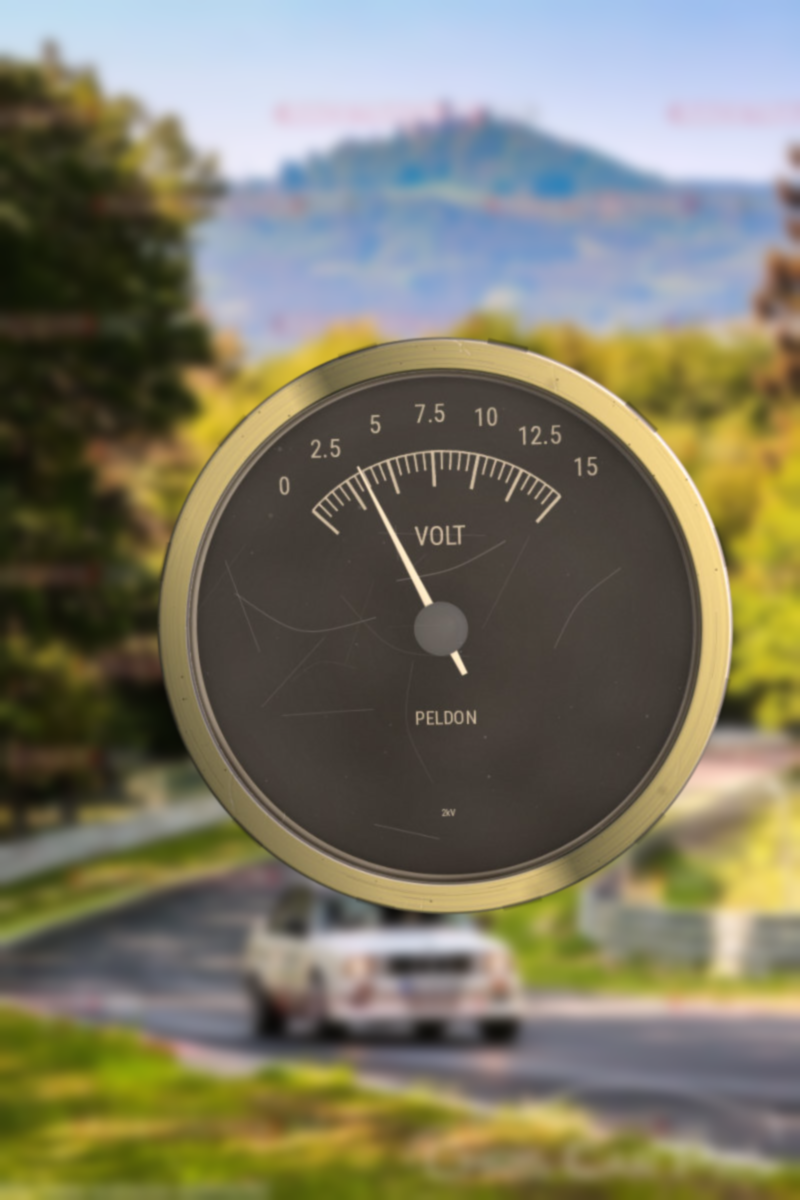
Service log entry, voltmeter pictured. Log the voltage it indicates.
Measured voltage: 3.5 V
